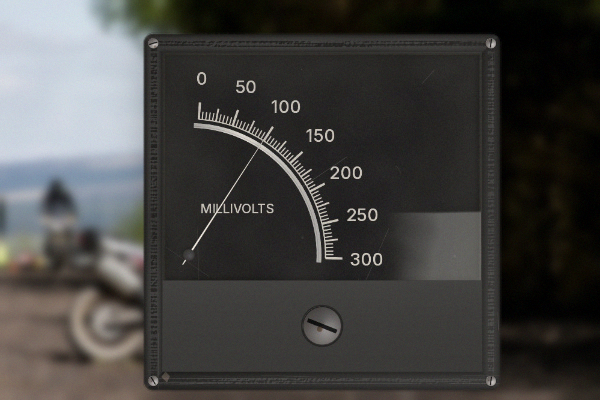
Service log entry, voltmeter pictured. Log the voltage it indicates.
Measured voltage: 100 mV
